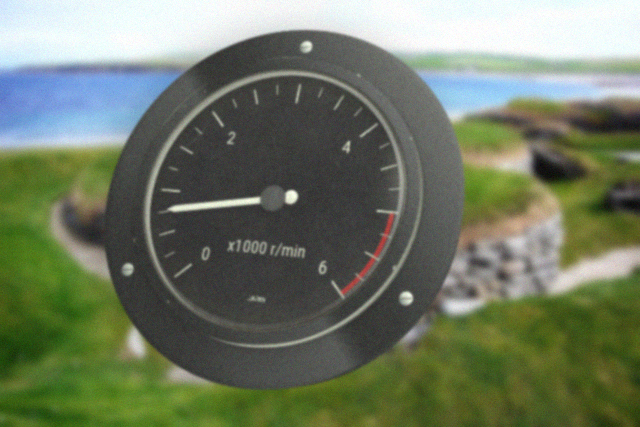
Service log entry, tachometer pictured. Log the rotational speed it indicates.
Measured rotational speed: 750 rpm
